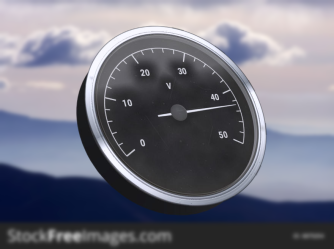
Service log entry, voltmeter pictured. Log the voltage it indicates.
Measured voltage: 43 V
